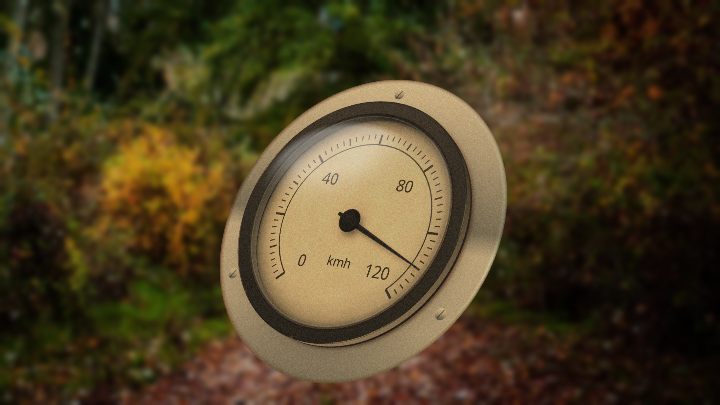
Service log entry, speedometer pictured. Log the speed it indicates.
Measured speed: 110 km/h
